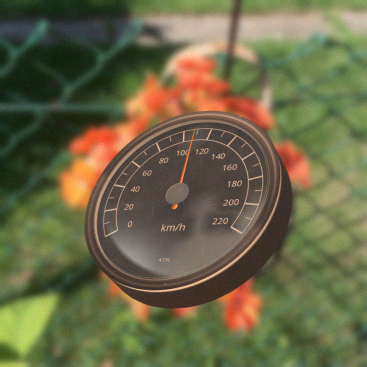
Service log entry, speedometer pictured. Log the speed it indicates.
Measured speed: 110 km/h
